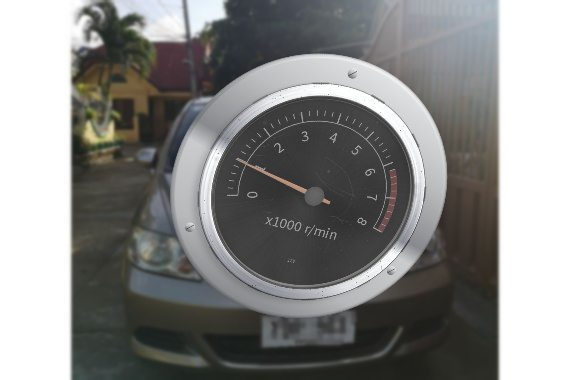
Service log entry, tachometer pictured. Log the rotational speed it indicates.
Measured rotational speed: 1000 rpm
